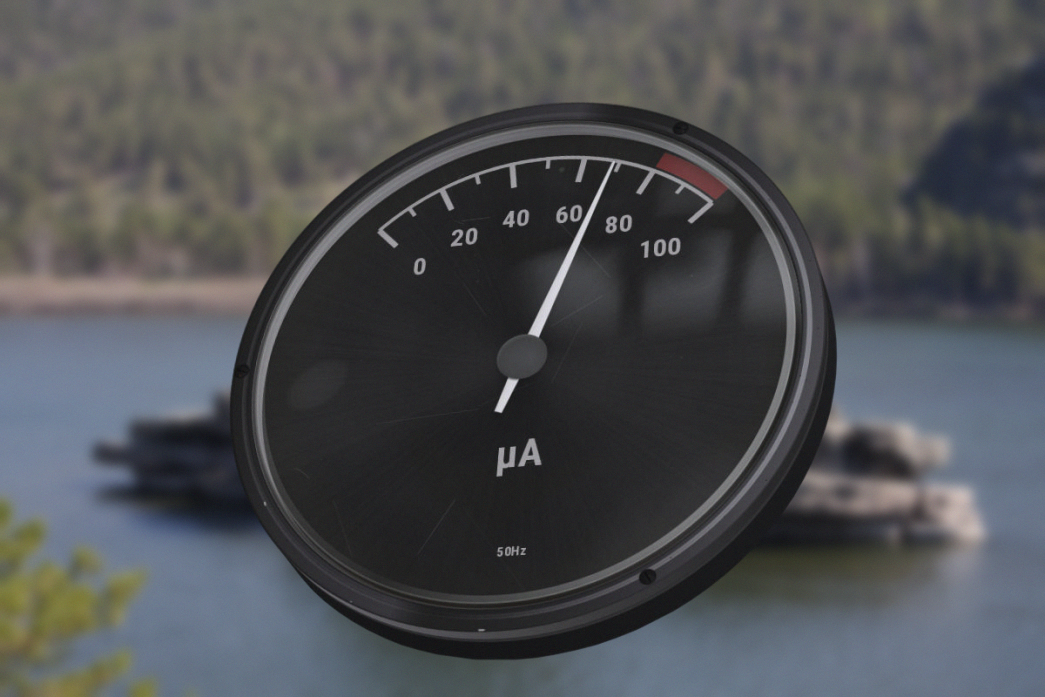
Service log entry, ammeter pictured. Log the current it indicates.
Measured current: 70 µA
